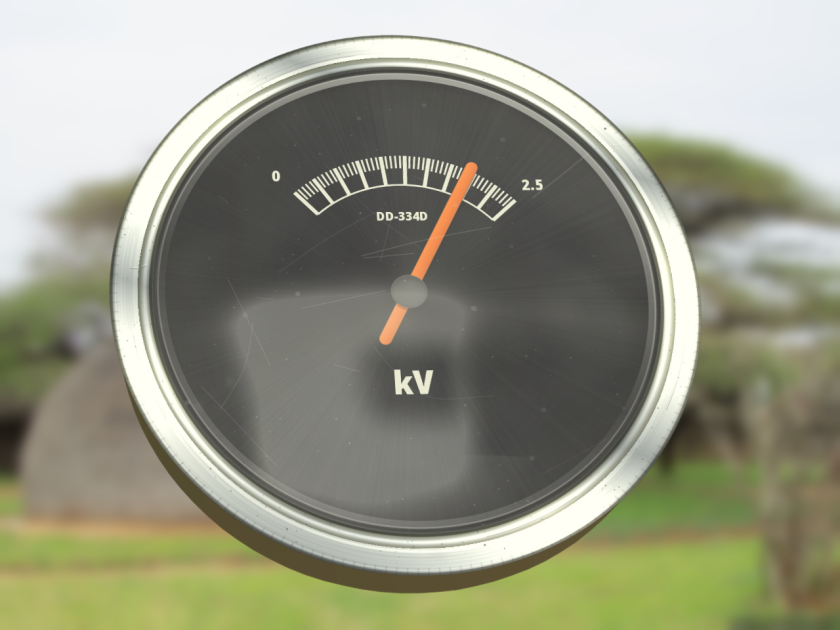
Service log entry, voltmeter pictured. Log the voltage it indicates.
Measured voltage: 1.95 kV
